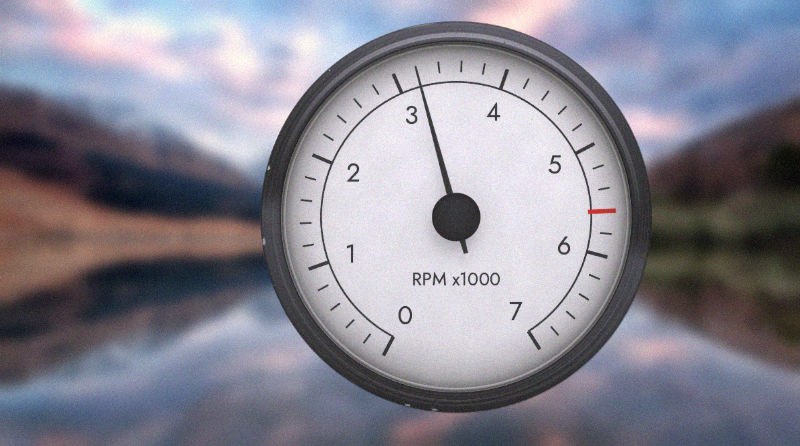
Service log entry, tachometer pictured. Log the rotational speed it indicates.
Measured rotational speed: 3200 rpm
